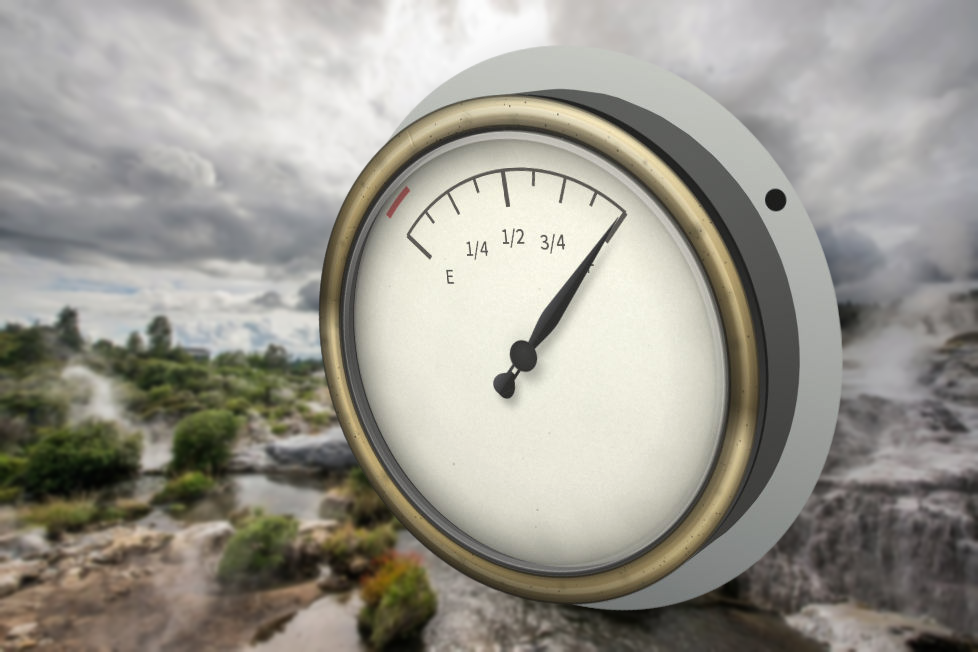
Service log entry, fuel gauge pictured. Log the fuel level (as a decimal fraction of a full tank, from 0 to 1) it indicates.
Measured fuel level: 1
